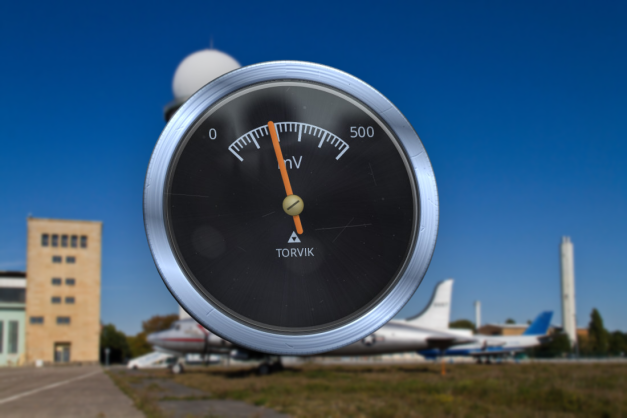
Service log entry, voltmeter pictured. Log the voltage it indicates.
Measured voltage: 180 mV
